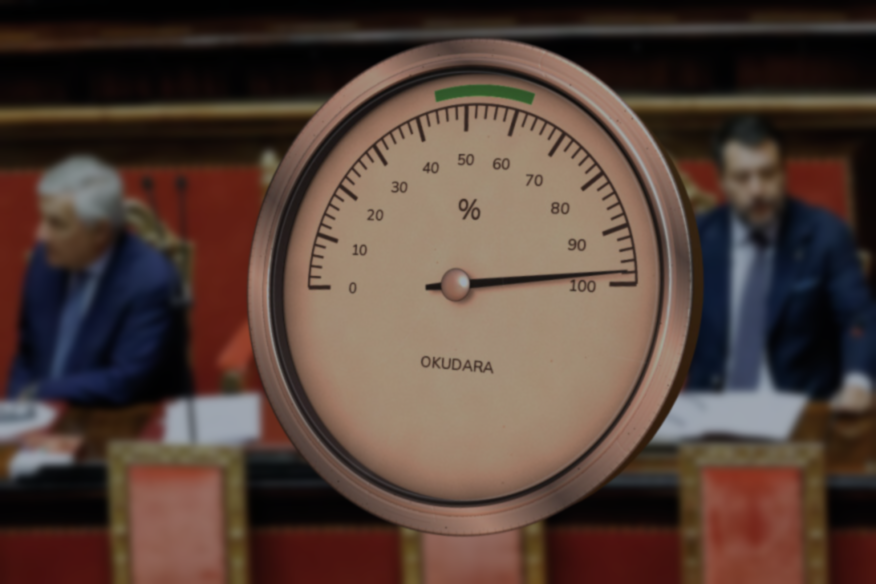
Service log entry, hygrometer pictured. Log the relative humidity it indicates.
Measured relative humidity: 98 %
